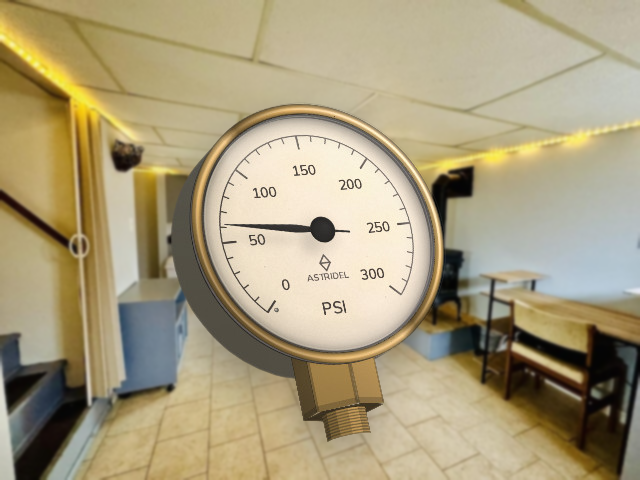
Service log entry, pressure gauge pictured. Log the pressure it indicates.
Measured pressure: 60 psi
